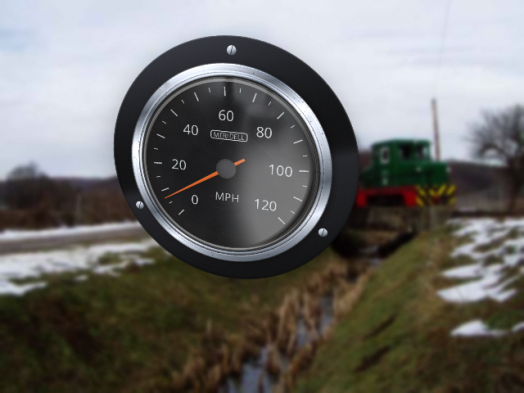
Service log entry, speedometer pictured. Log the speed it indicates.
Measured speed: 7.5 mph
